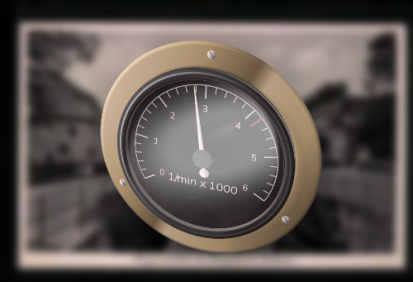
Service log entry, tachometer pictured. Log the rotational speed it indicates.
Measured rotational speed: 2800 rpm
